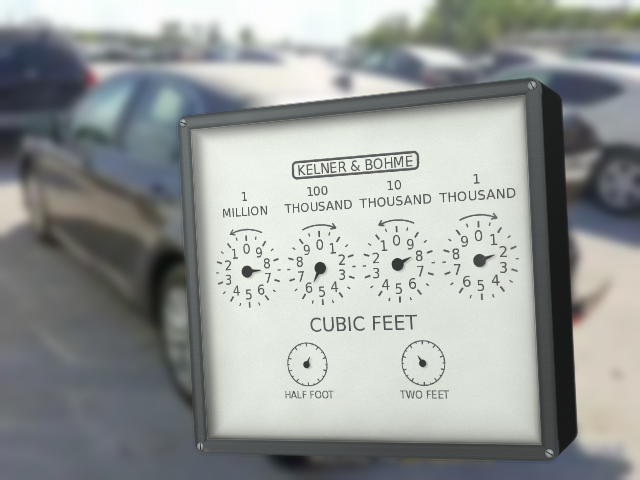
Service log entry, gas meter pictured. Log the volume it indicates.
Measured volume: 758200 ft³
